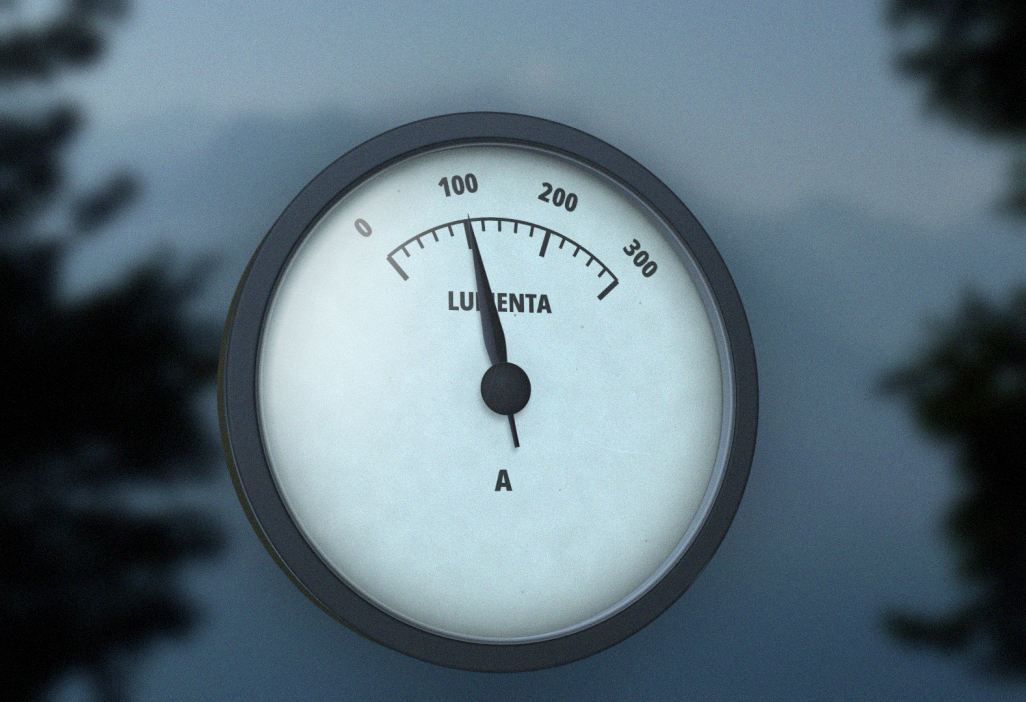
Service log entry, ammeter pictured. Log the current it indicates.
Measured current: 100 A
